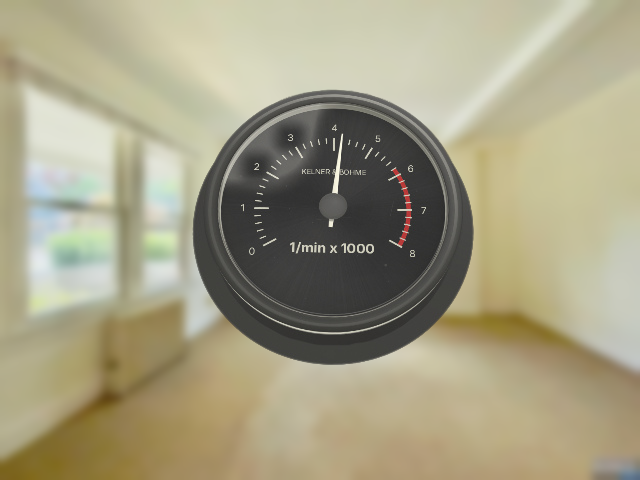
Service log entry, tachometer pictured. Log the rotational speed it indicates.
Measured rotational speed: 4200 rpm
